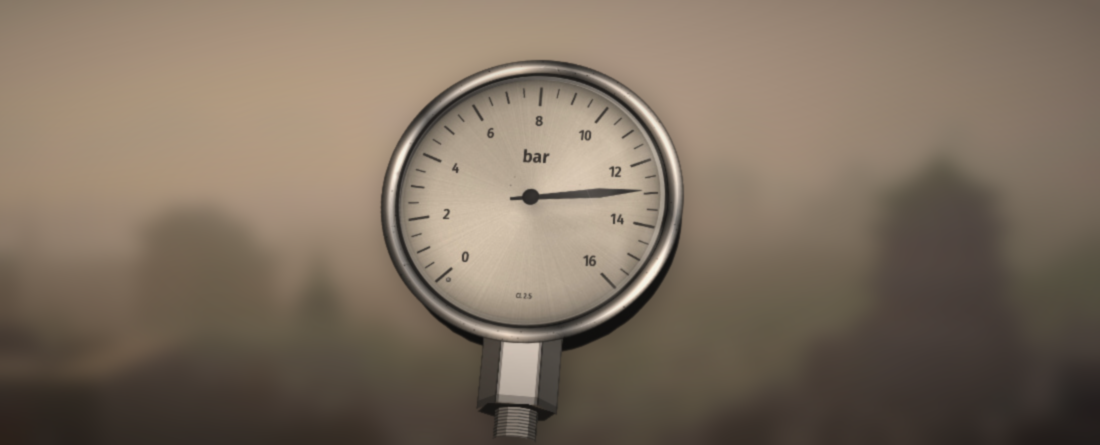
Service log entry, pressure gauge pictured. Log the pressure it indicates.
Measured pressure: 13 bar
